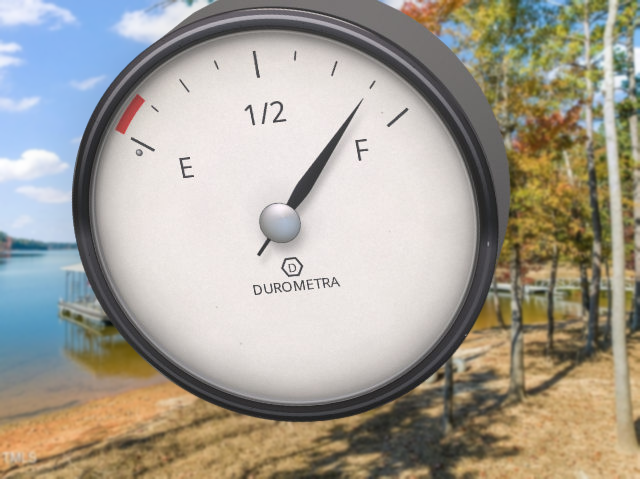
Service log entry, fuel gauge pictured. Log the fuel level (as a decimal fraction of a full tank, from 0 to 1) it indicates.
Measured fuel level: 0.875
